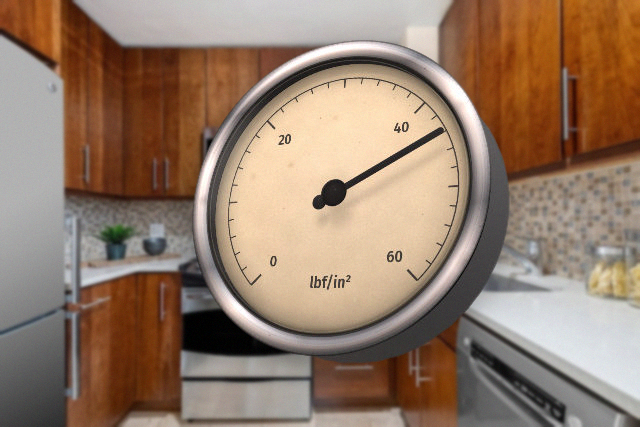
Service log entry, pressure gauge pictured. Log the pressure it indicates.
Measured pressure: 44 psi
